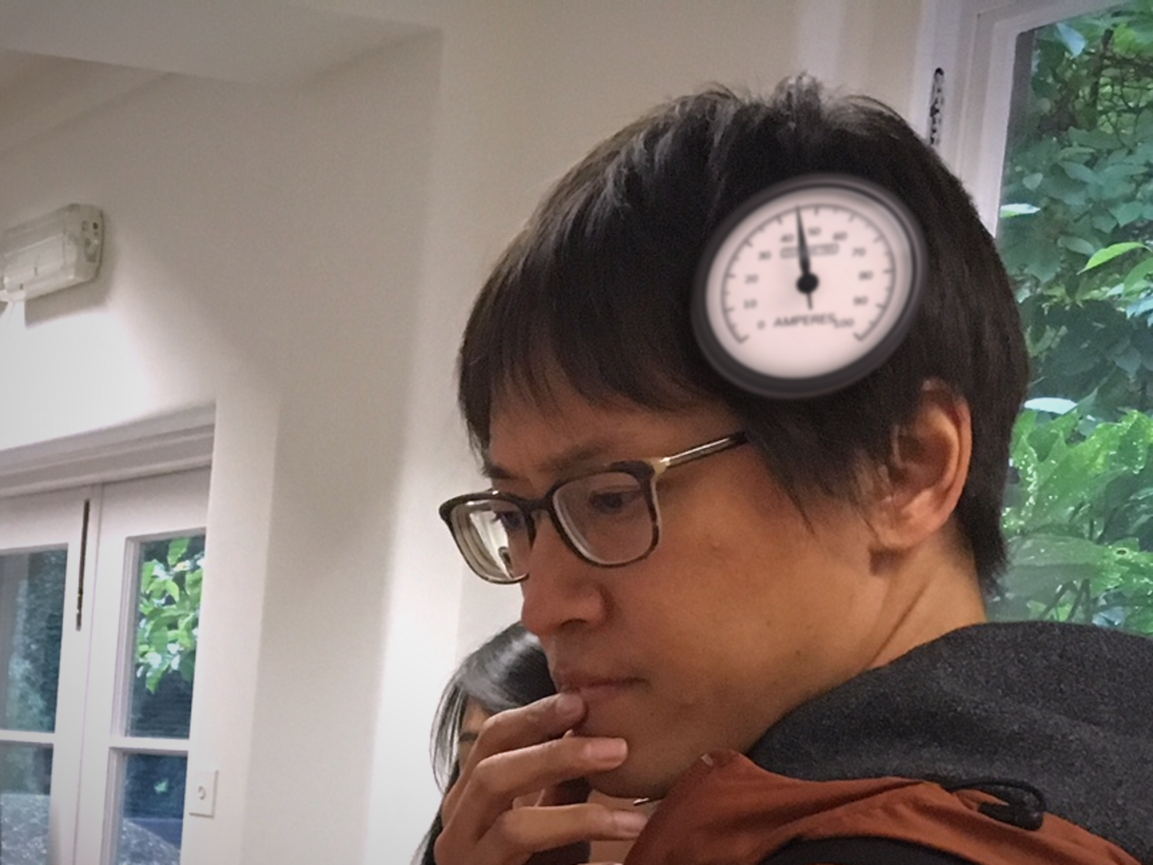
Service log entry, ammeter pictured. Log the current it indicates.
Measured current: 45 A
